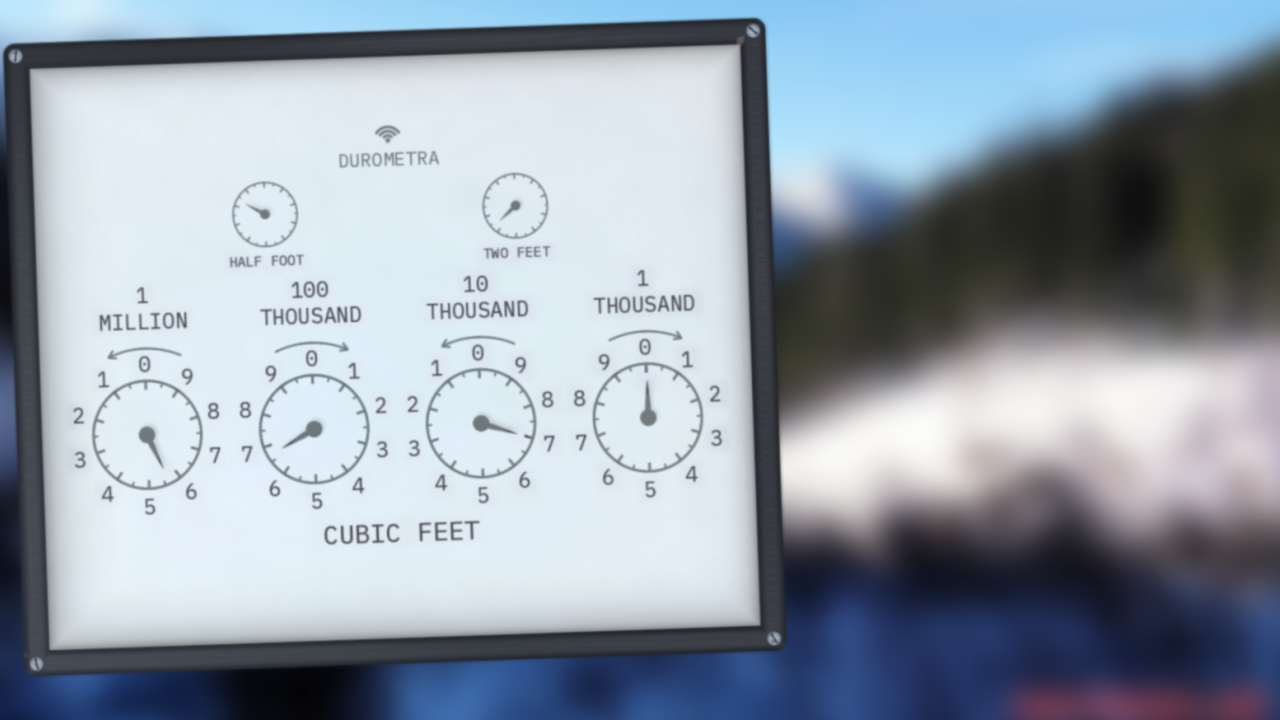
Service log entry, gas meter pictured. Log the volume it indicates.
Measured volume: 567000 ft³
